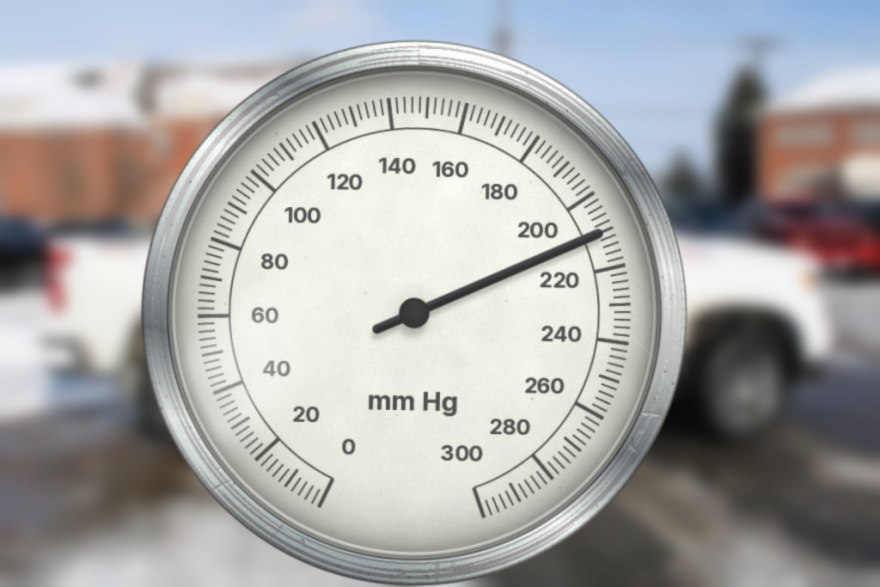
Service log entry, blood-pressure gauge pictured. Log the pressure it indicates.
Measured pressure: 210 mmHg
